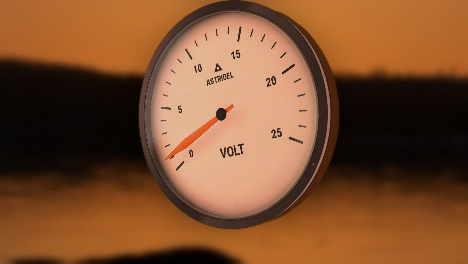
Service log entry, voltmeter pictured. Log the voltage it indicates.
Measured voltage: 1 V
